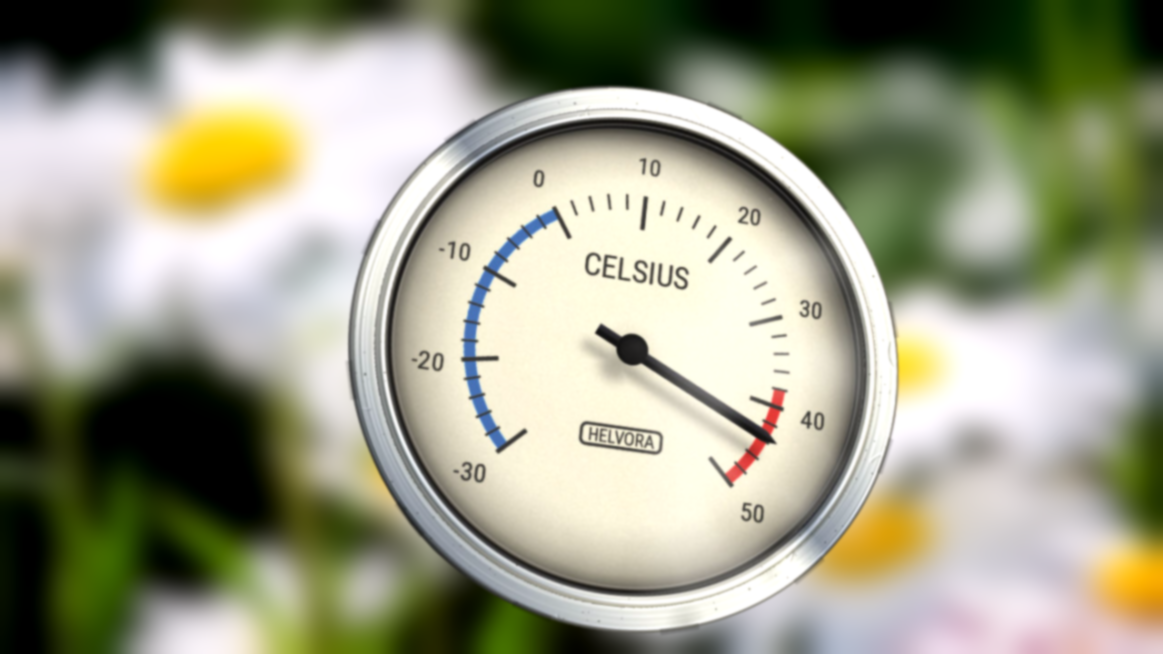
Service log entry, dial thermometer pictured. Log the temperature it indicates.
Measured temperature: 44 °C
